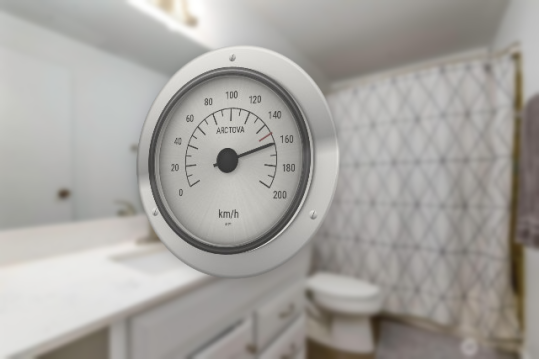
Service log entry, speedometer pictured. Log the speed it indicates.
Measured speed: 160 km/h
